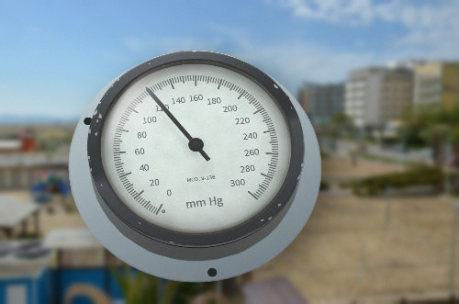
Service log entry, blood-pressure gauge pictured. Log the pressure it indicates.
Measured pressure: 120 mmHg
